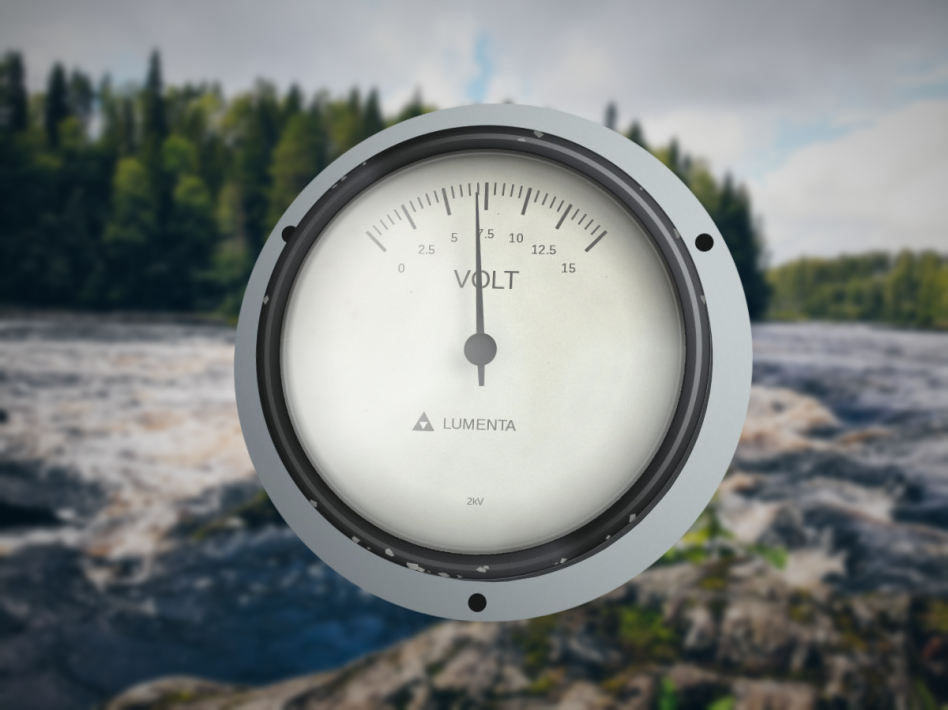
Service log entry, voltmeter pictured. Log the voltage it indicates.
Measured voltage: 7 V
